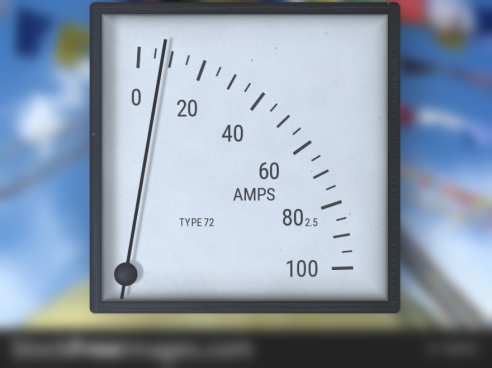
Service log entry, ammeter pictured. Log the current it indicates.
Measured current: 7.5 A
